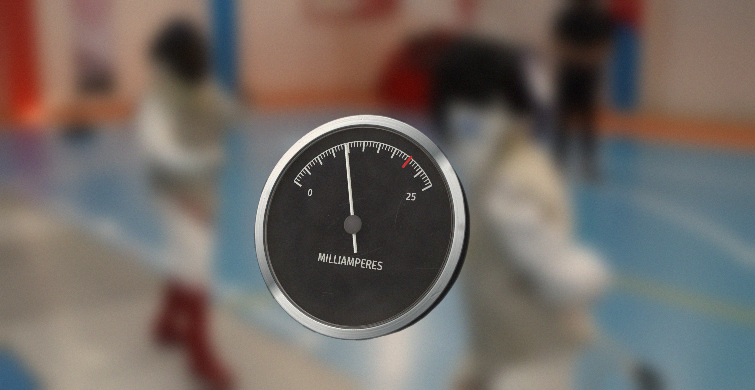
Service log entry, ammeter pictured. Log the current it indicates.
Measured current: 10 mA
